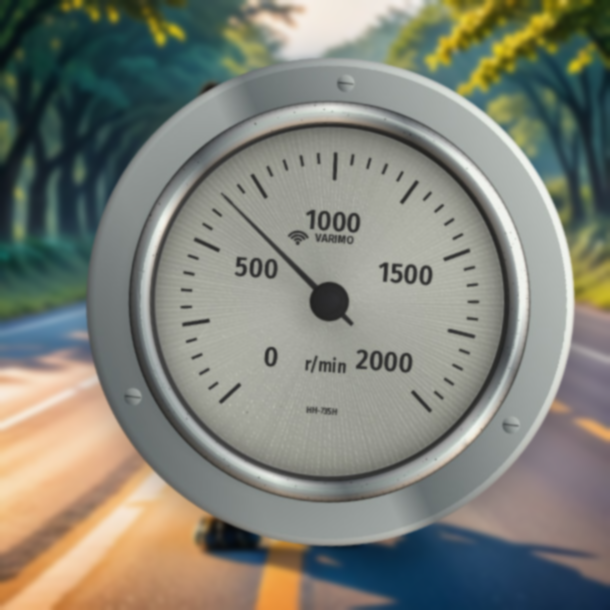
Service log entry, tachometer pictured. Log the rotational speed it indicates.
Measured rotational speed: 650 rpm
